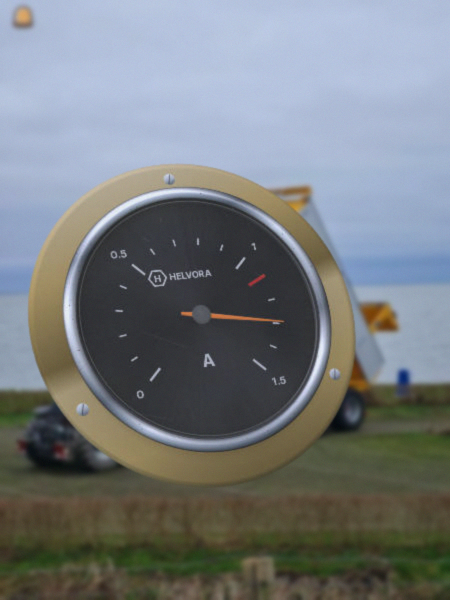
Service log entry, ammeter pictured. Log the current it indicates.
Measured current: 1.3 A
